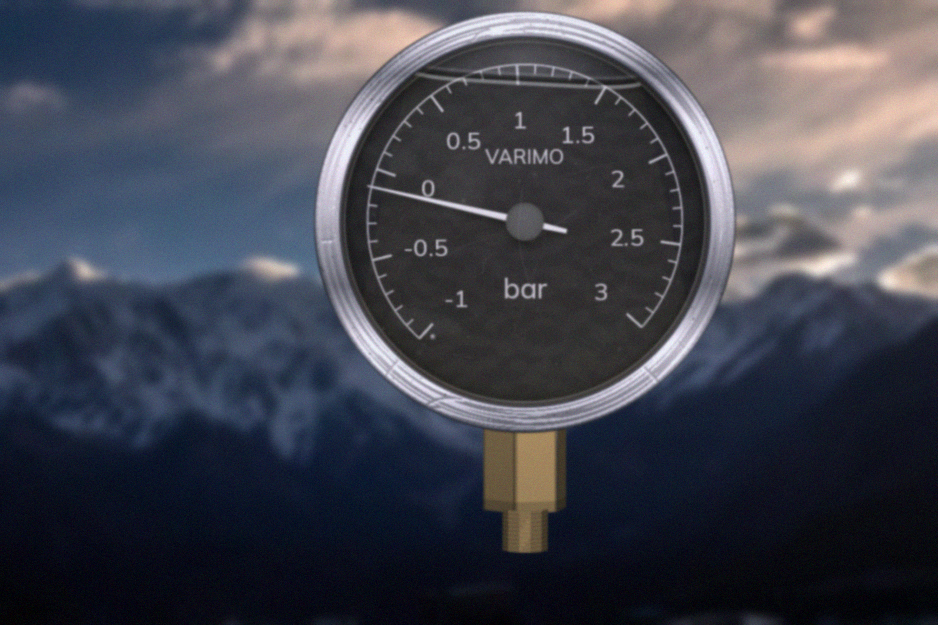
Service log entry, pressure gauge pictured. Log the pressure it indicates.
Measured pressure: -0.1 bar
